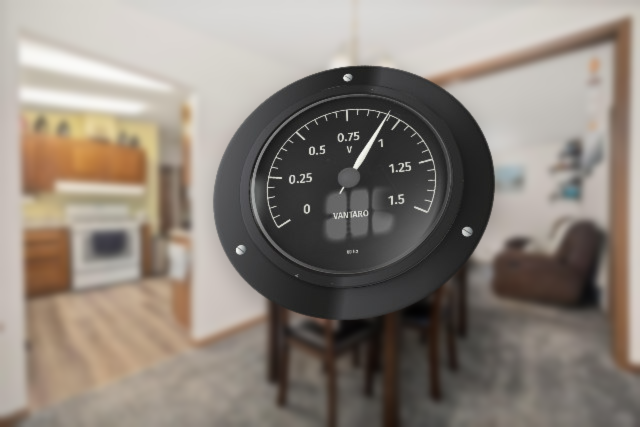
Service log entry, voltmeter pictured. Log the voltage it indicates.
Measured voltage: 0.95 V
